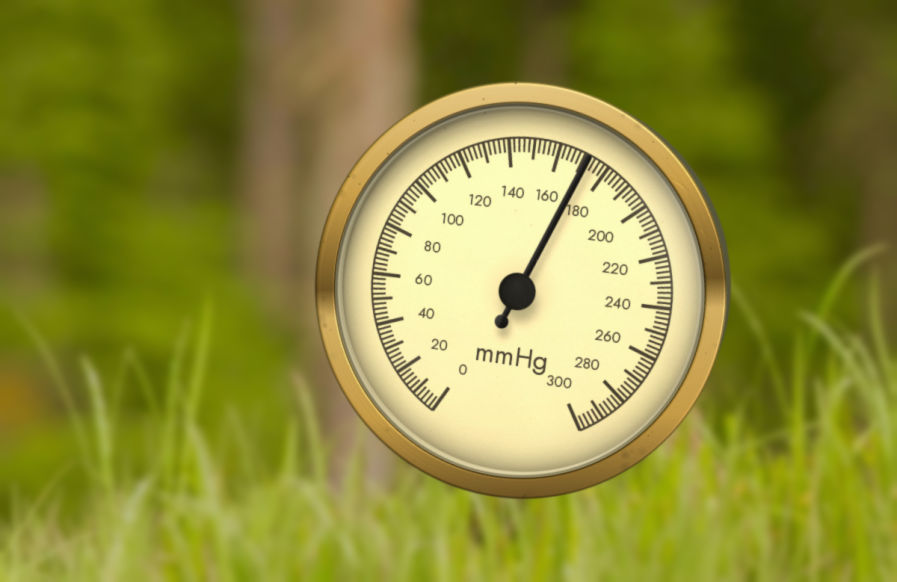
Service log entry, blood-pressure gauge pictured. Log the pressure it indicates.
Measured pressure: 172 mmHg
